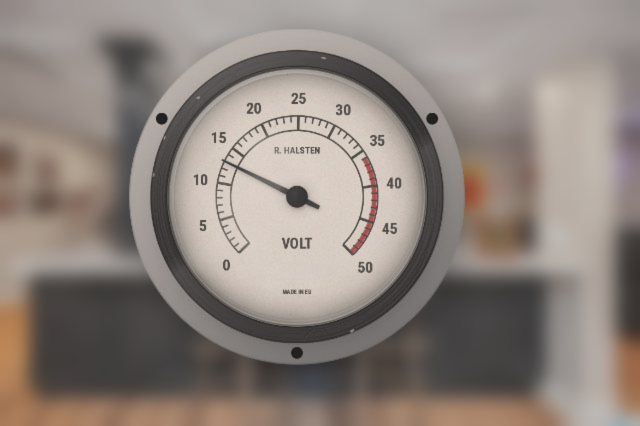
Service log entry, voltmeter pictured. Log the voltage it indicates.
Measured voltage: 13 V
